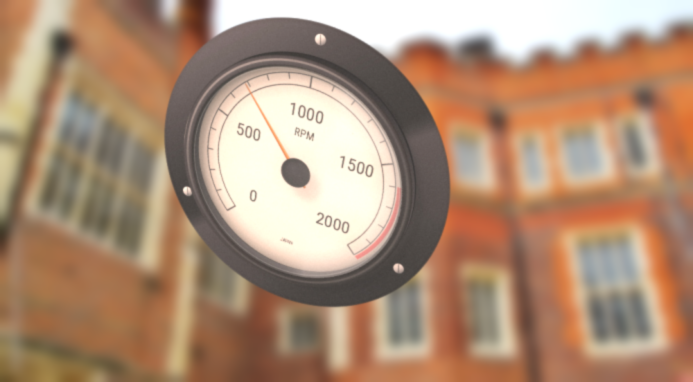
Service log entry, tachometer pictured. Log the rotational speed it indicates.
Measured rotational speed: 700 rpm
